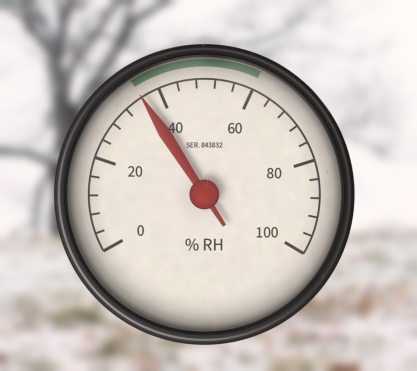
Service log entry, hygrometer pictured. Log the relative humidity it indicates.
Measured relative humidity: 36 %
